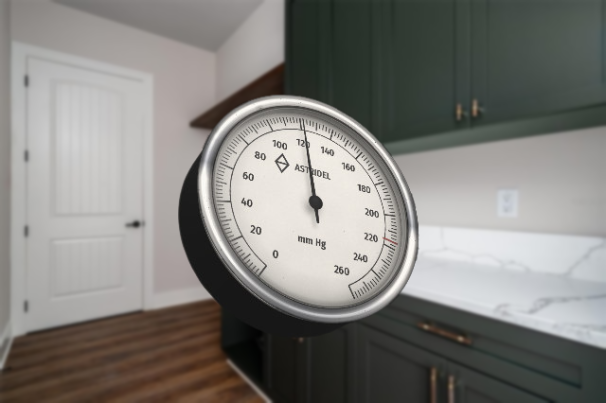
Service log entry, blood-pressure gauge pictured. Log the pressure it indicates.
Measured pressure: 120 mmHg
